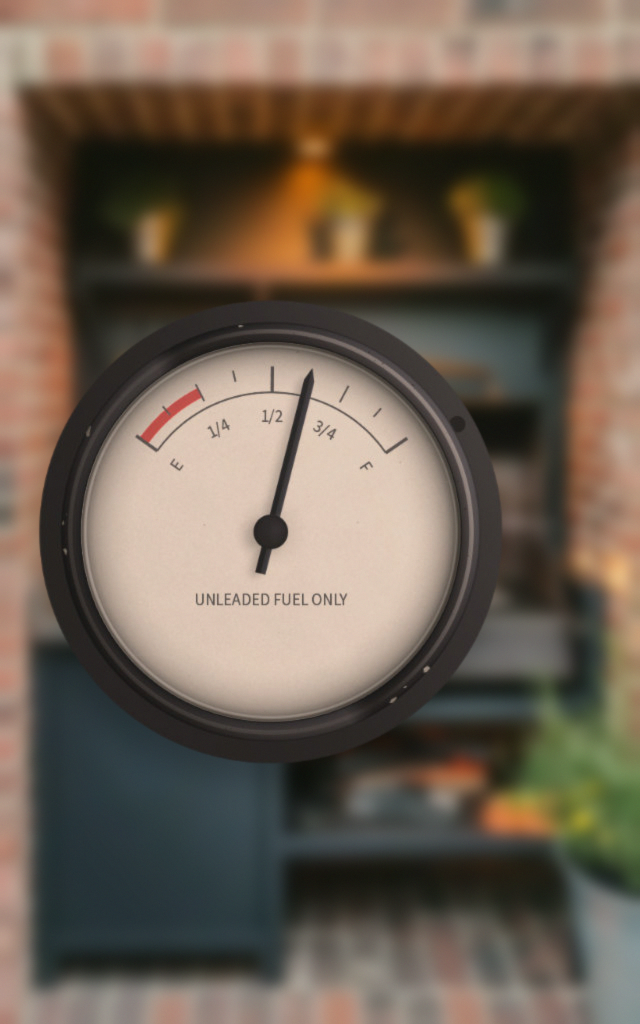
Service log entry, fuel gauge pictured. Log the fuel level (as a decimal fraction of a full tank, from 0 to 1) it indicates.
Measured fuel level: 0.625
